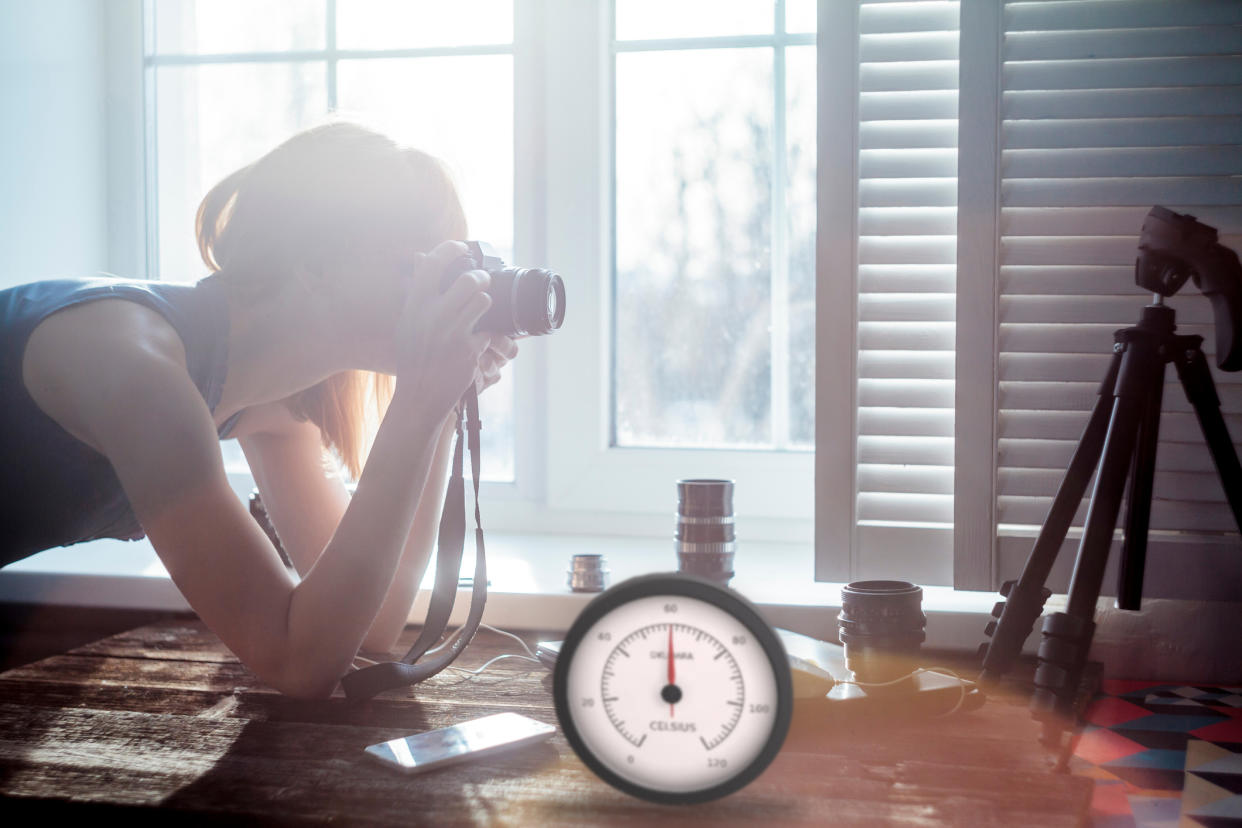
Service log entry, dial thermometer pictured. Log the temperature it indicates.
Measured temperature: 60 °C
